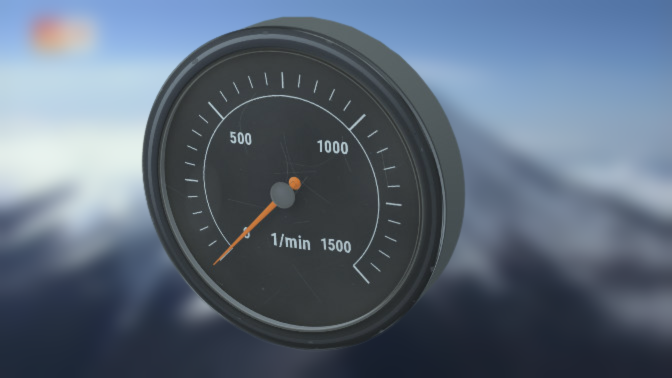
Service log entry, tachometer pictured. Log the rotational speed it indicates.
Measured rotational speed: 0 rpm
